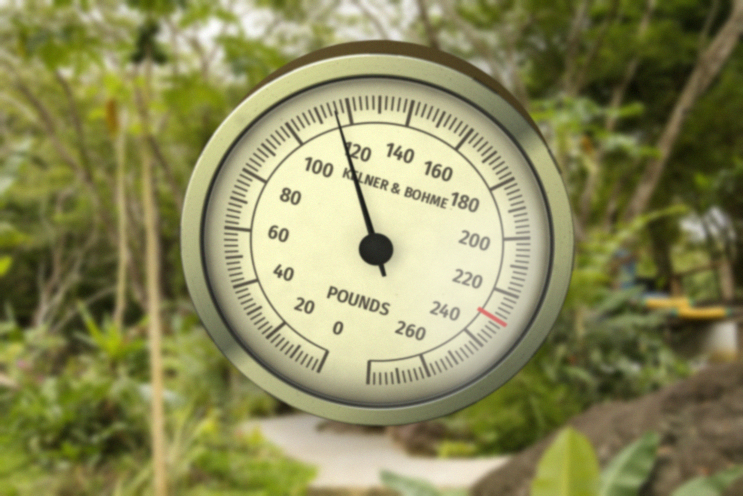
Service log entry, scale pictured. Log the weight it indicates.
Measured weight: 116 lb
